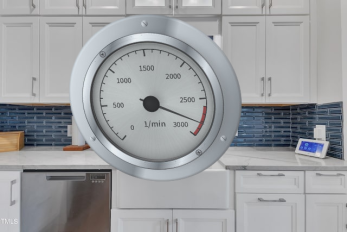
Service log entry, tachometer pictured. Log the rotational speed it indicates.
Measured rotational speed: 2800 rpm
